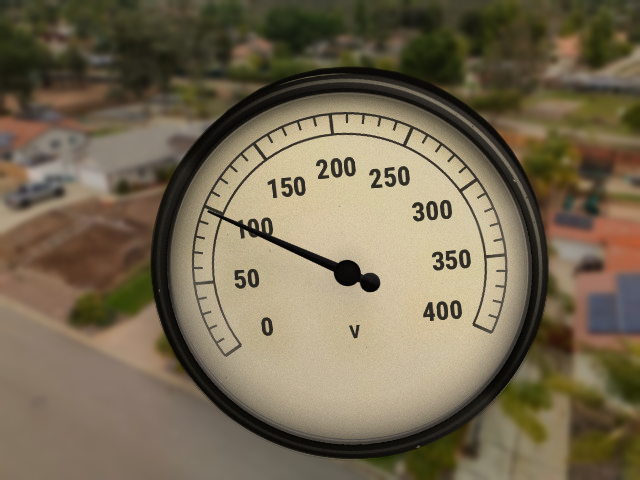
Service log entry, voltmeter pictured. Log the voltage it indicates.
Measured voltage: 100 V
